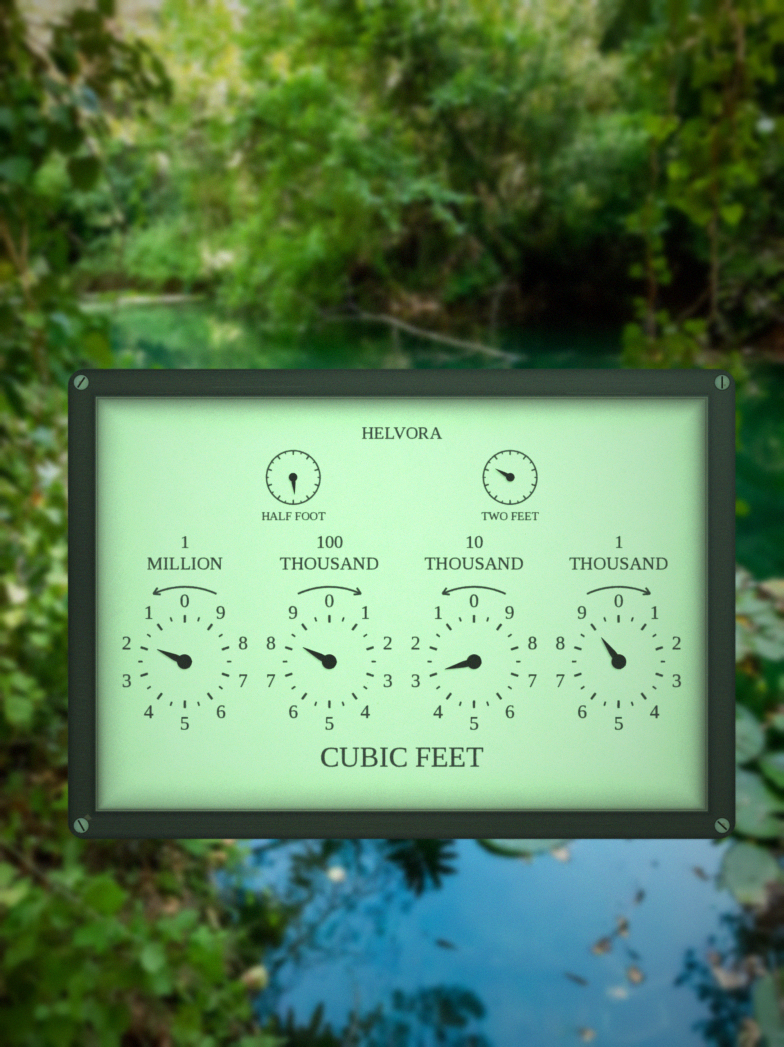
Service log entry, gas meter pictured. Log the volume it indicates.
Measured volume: 182900 ft³
